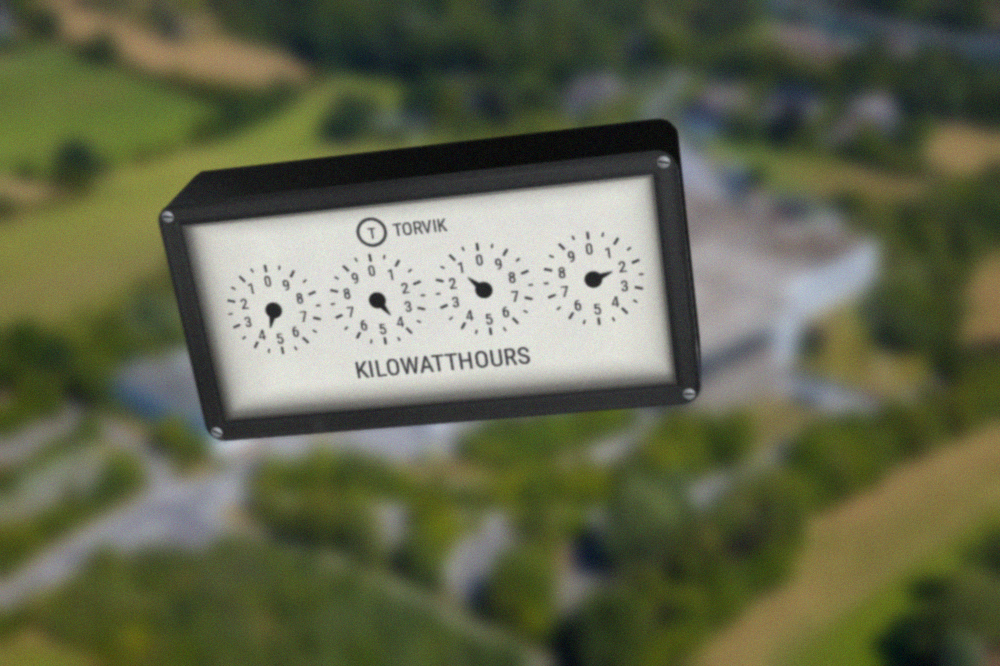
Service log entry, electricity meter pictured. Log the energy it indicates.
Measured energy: 4412 kWh
